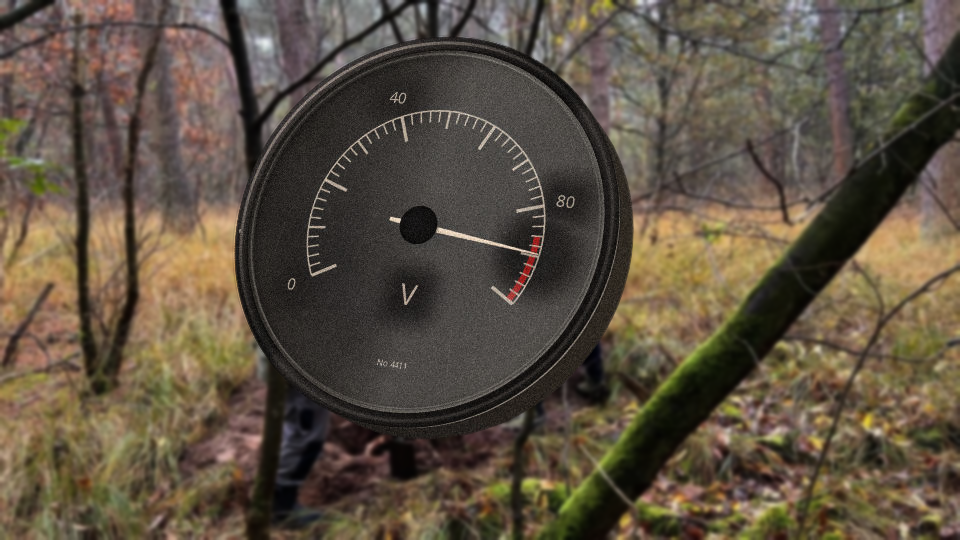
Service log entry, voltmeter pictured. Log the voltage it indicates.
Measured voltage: 90 V
